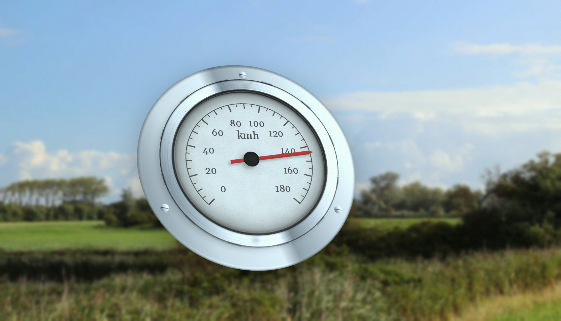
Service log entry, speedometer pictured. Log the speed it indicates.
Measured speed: 145 km/h
